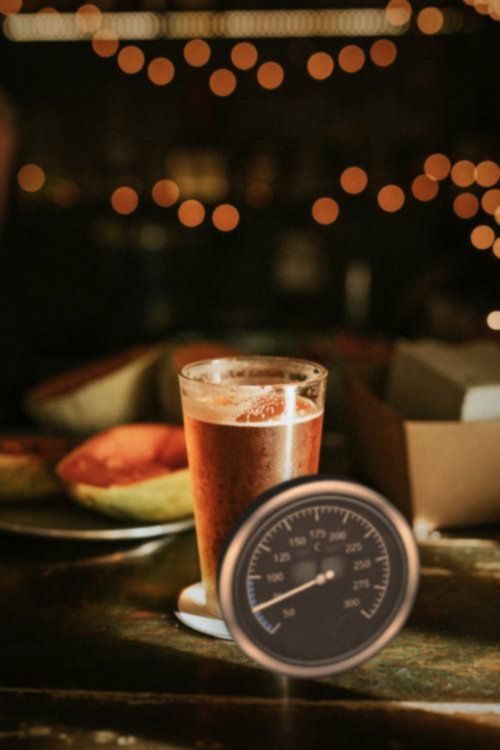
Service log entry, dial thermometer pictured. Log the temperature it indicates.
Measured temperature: 75 °C
